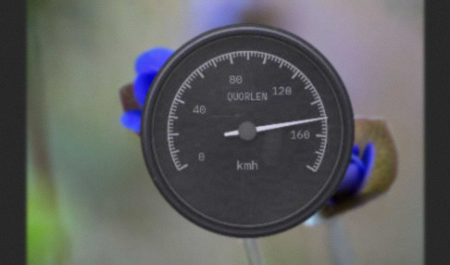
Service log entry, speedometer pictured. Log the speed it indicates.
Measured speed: 150 km/h
